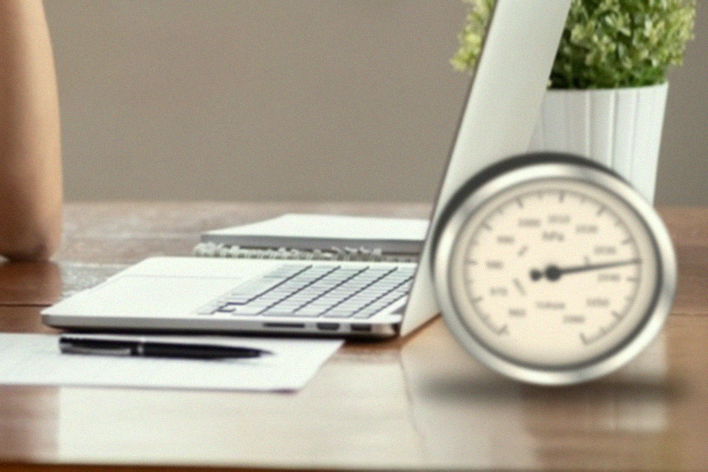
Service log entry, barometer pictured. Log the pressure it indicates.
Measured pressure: 1035 hPa
